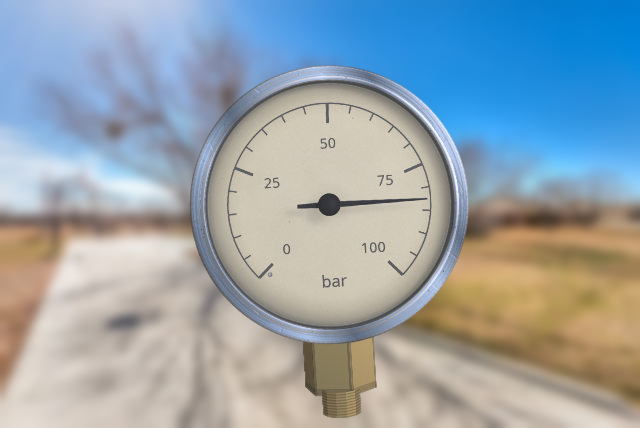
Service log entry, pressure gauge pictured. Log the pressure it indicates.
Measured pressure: 82.5 bar
